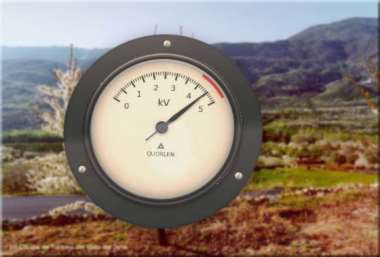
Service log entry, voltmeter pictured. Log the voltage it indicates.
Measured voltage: 4.5 kV
